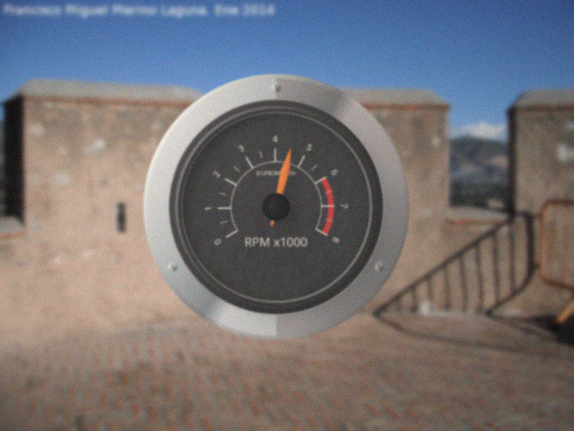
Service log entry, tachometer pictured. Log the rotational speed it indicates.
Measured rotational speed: 4500 rpm
